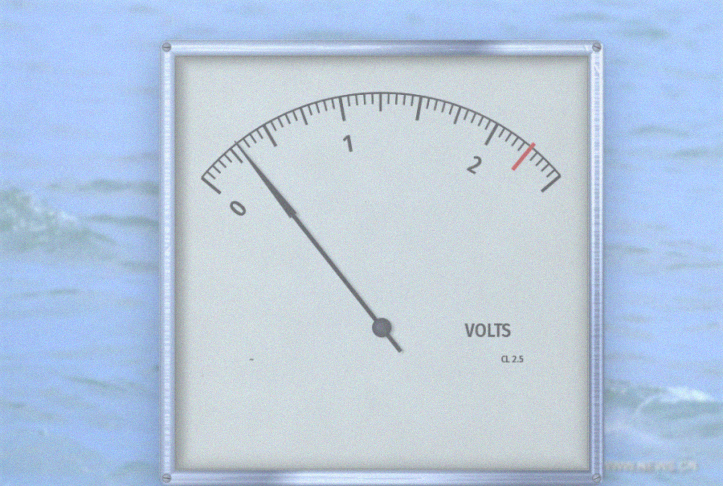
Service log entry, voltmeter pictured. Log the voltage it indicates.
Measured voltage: 0.3 V
